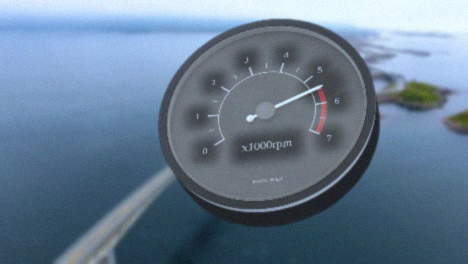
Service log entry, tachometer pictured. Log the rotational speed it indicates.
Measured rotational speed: 5500 rpm
